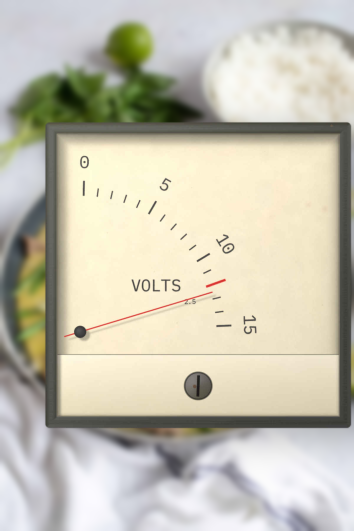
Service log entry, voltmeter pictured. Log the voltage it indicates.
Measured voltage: 12.5 V
